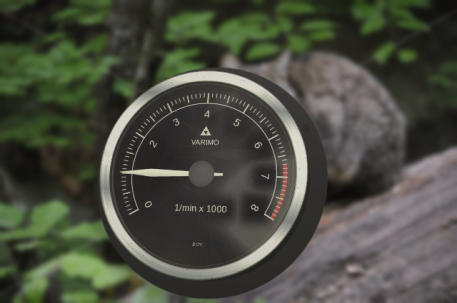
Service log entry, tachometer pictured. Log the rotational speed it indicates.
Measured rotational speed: 1000 rpm
